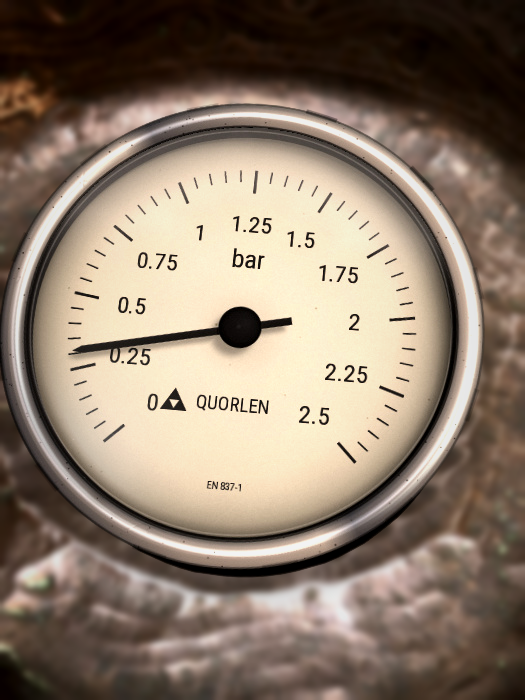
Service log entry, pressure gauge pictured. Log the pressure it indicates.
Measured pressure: 0.3 bar
